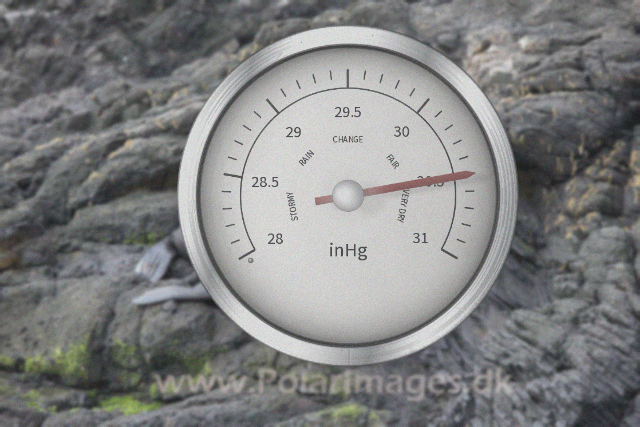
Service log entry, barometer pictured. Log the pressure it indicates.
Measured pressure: 30.5 inHg
